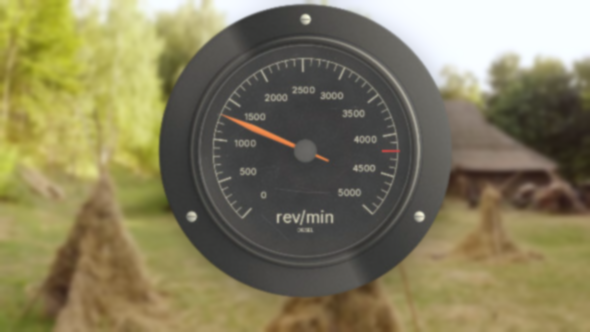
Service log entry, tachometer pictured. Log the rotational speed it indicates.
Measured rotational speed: 1300 rpm
